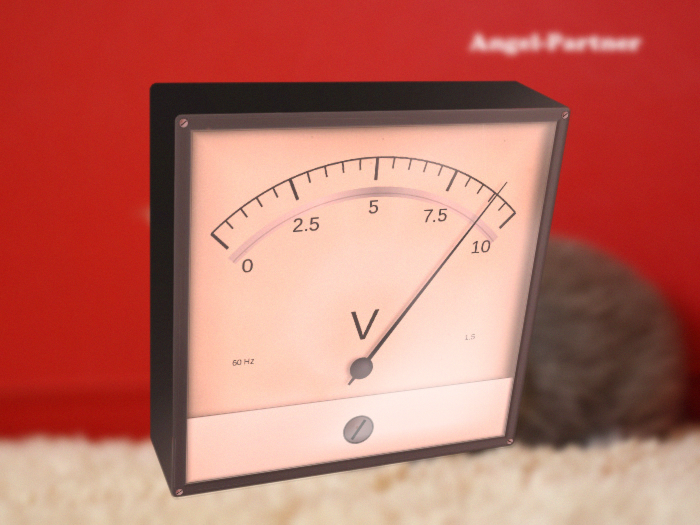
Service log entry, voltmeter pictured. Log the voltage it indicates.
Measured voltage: 9 V
